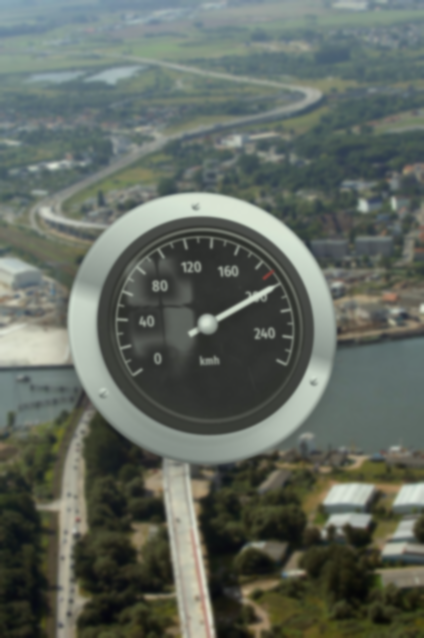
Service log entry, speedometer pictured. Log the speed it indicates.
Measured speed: 200 km/h
